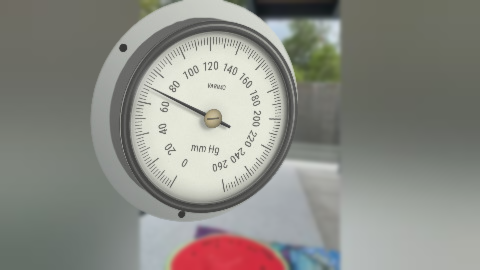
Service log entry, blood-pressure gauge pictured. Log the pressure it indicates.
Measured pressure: 70 mmHg
